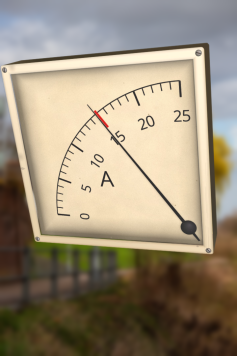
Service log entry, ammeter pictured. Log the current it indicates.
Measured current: 15 A
